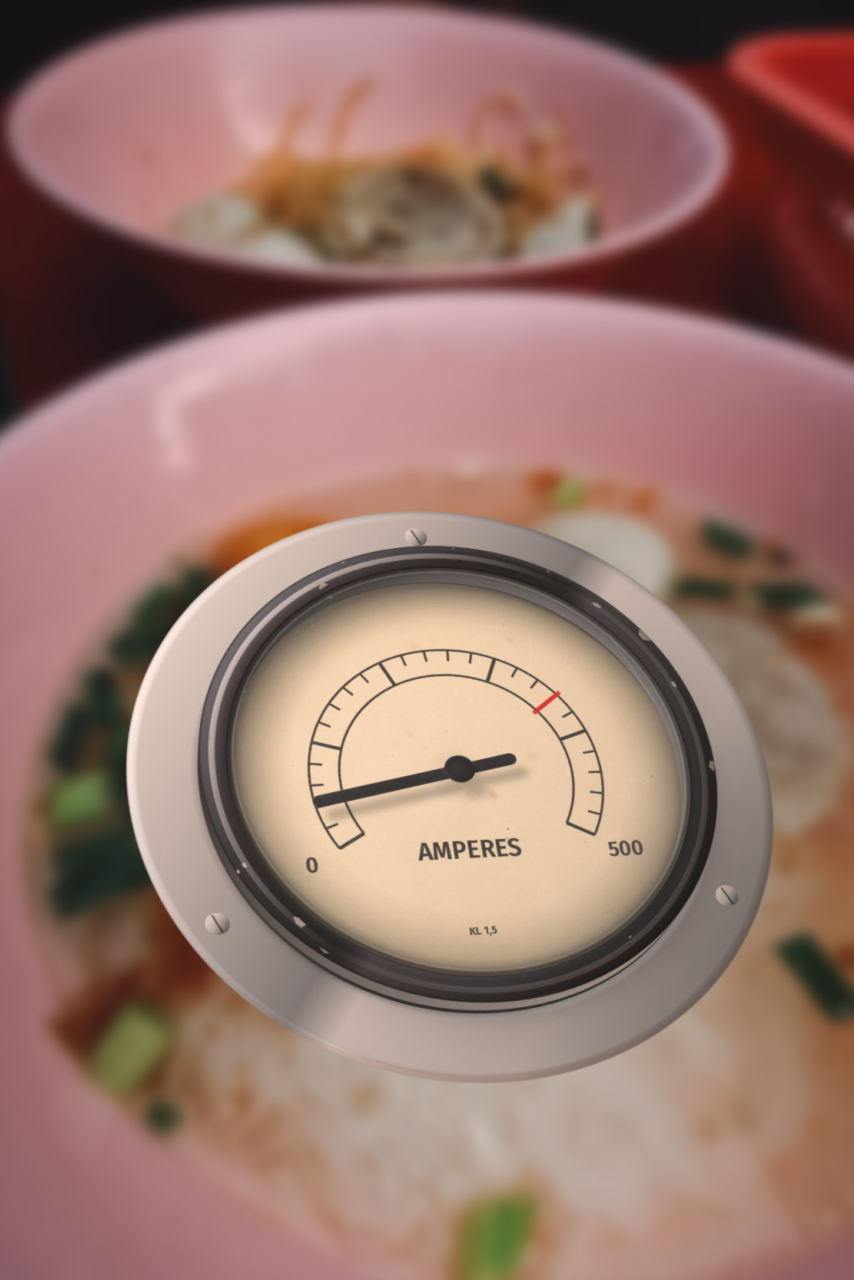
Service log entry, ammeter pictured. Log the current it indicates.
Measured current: 40 A
